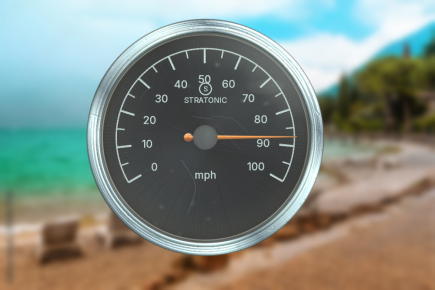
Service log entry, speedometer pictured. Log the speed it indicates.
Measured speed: 87.5 mph
